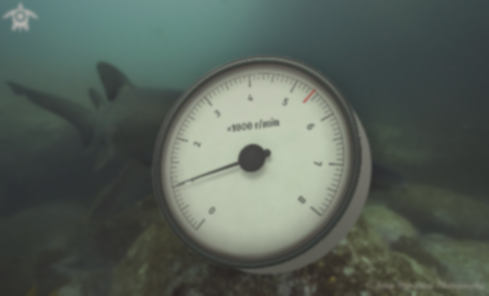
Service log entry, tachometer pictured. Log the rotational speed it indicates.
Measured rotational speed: 1000 rpm
